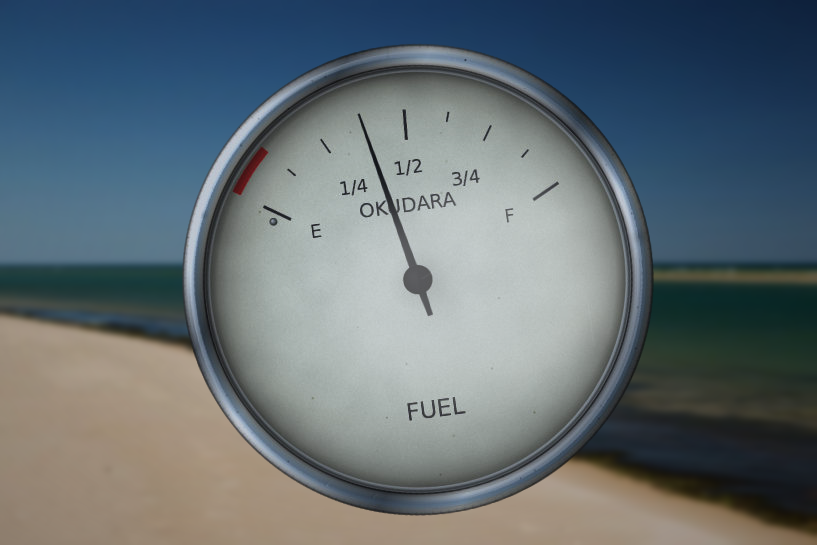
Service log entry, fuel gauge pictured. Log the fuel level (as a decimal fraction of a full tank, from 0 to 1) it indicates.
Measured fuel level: 0.375
